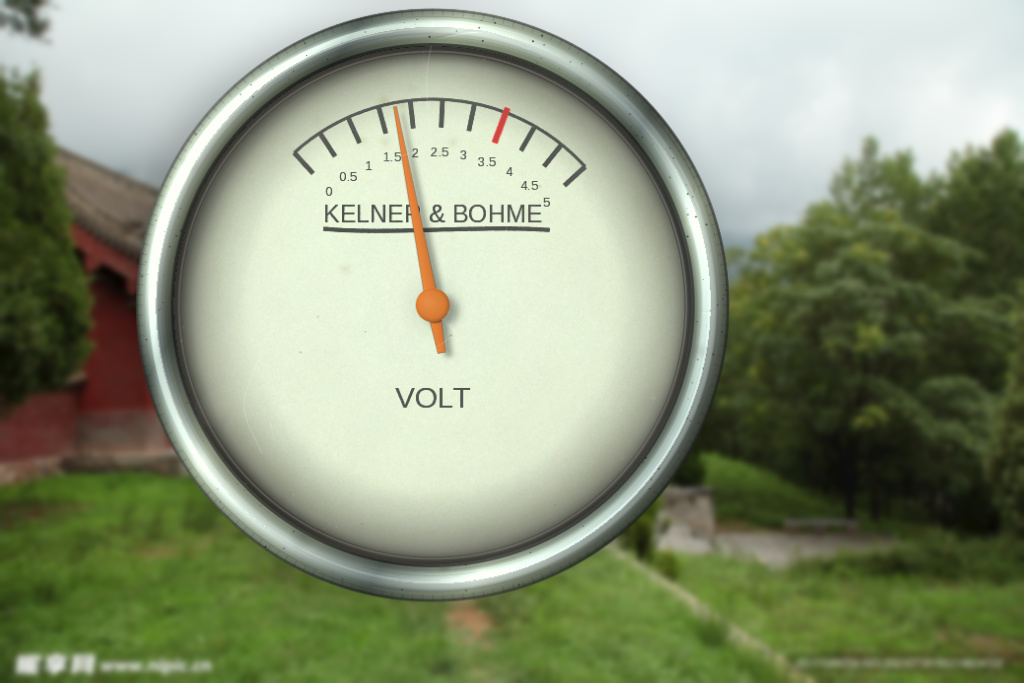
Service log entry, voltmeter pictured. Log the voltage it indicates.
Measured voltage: 1.75 V
